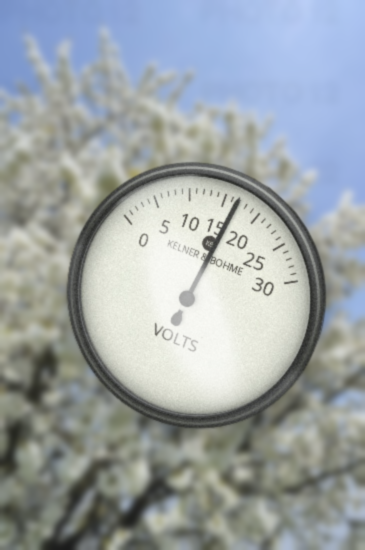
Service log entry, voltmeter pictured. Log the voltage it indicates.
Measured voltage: 17 V
